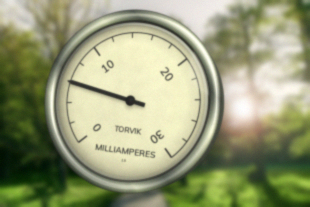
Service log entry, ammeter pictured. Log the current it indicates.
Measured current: 6 mA
